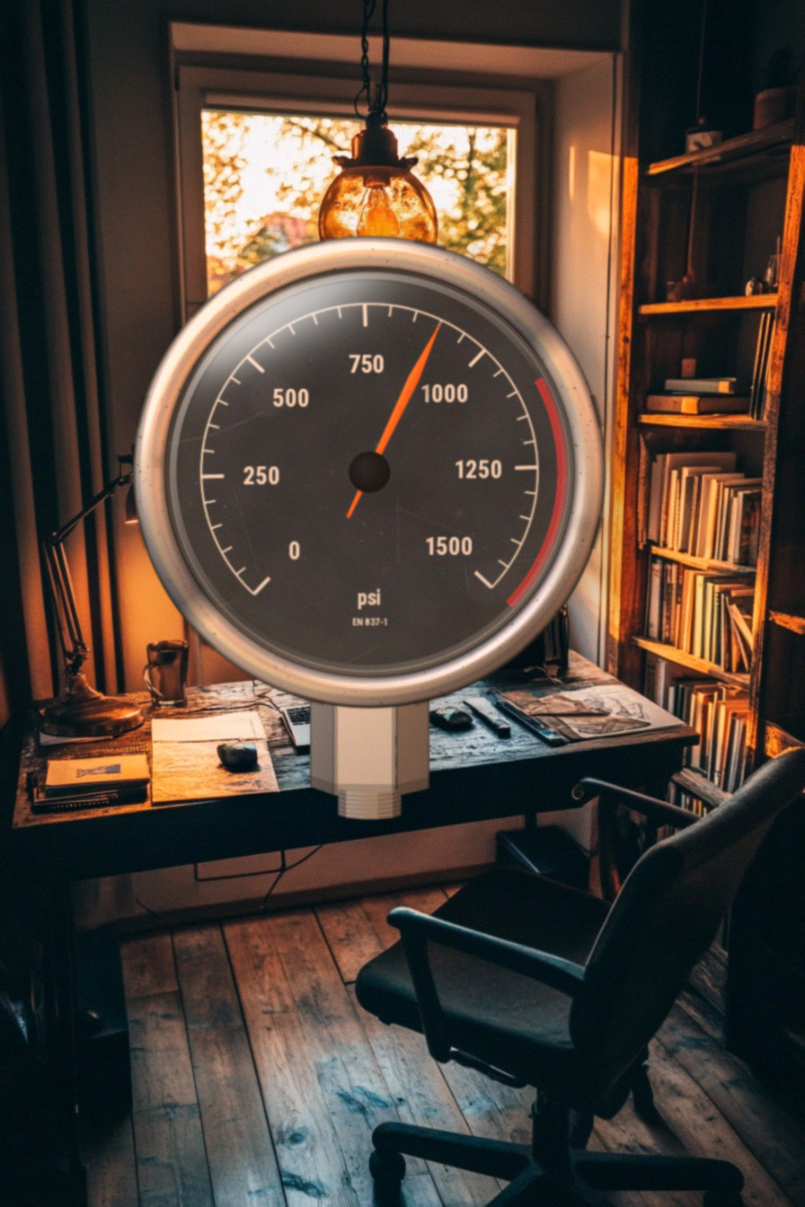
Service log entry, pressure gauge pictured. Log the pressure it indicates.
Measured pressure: 900 psi
